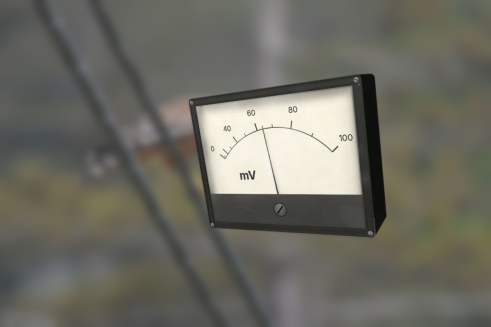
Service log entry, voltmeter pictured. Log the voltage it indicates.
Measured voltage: 65 mV
